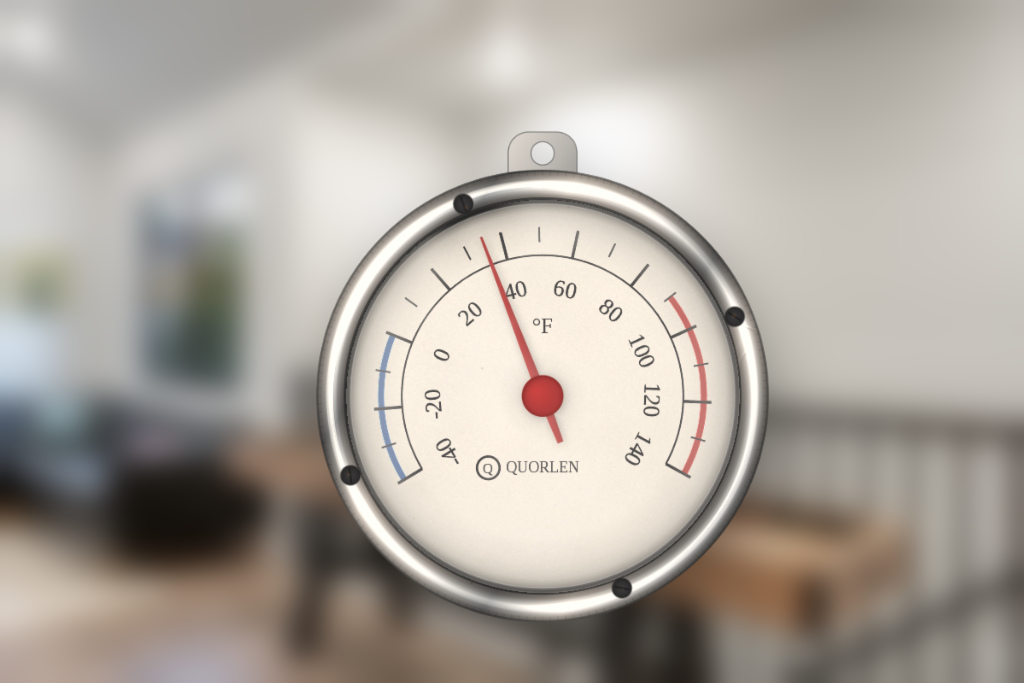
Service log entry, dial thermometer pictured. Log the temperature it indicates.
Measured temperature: 35 °F
